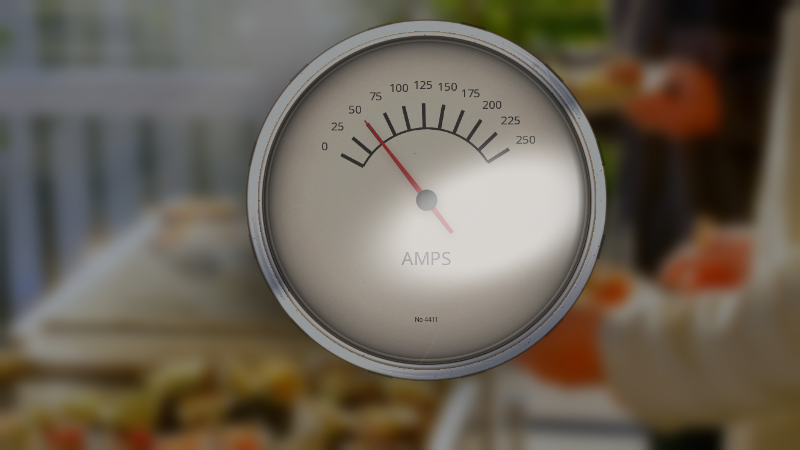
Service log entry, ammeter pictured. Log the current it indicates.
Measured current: 50 A
